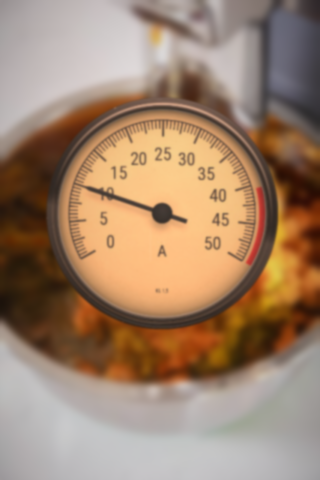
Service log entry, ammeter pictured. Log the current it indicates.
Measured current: 10 A
